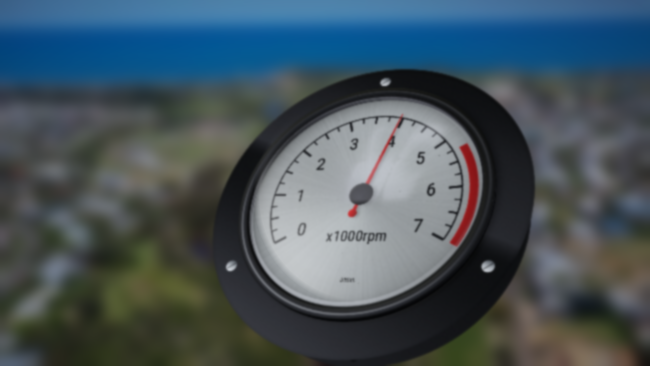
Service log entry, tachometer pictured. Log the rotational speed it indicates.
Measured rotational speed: 4000 rpm
